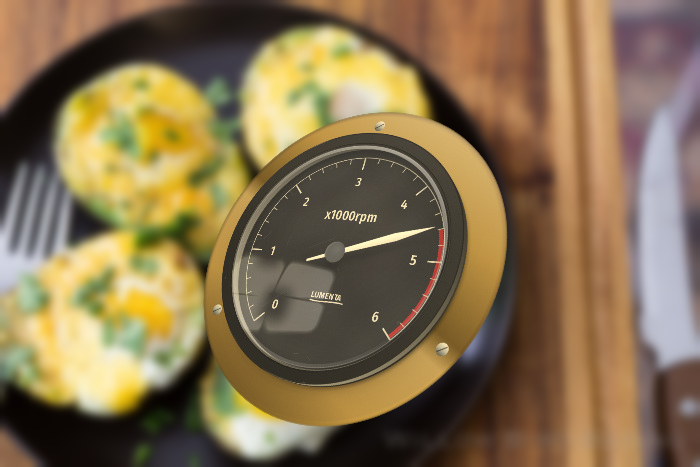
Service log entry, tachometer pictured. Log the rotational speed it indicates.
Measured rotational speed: 4600 rpm
